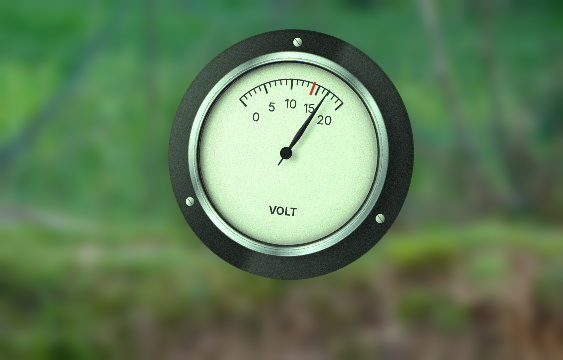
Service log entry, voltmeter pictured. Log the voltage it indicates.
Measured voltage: 17 V
